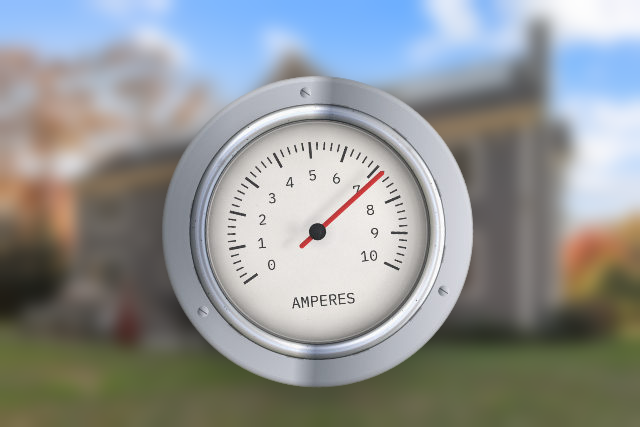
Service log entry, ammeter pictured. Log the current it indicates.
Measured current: 7.2 A
